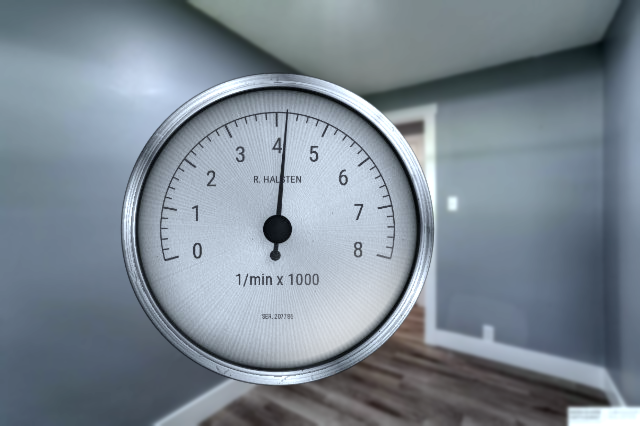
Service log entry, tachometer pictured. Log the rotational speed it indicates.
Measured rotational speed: 4200 rpm
